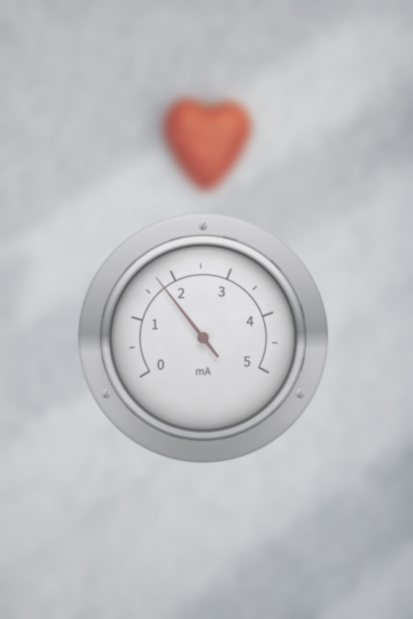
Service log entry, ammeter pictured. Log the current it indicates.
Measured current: 1.75 mA
